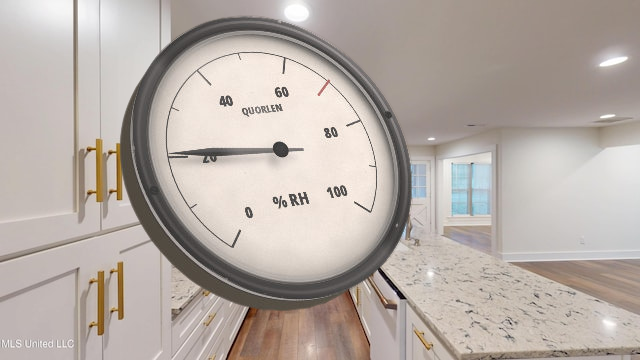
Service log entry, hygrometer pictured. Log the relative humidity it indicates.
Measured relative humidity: 20 %
